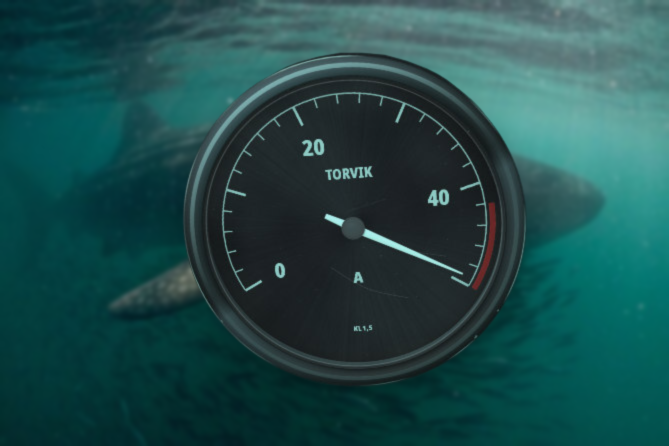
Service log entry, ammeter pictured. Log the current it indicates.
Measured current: 49 A
